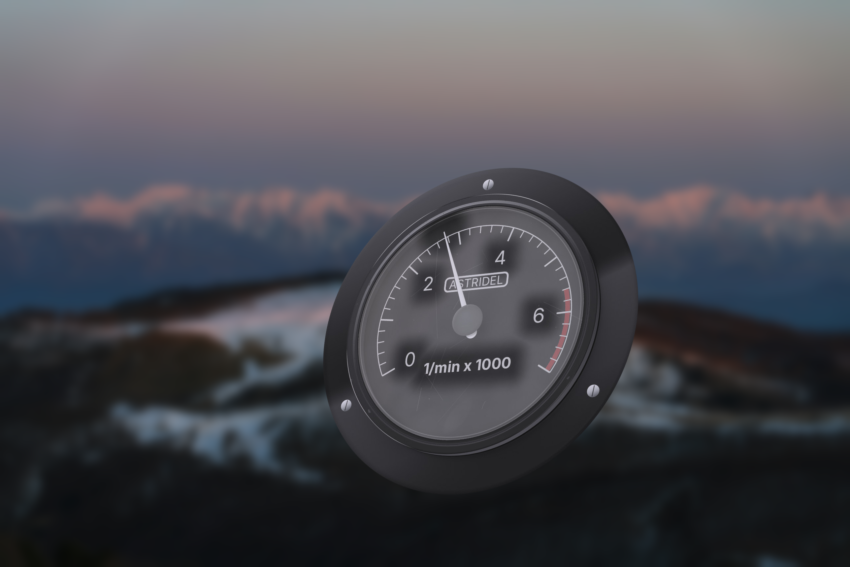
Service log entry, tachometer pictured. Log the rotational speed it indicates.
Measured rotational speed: 2800 rpm
